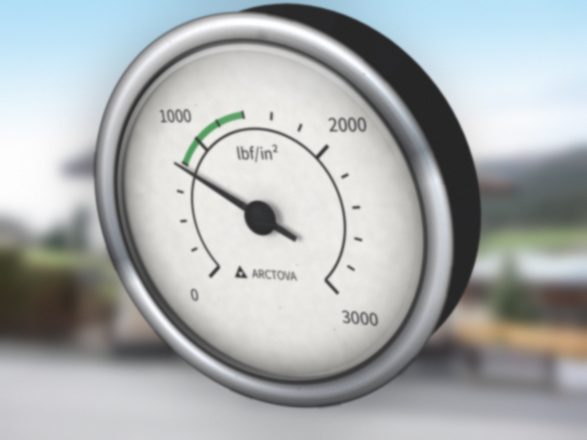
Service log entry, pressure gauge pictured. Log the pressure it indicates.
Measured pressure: 800 psi
